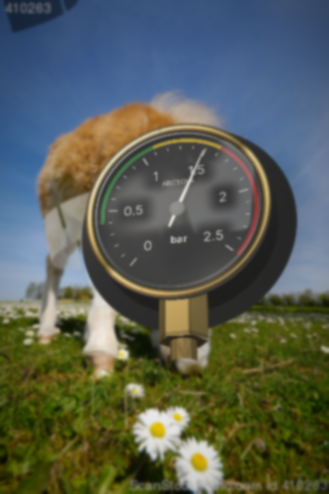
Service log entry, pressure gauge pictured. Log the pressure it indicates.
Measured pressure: 1.5 bar
